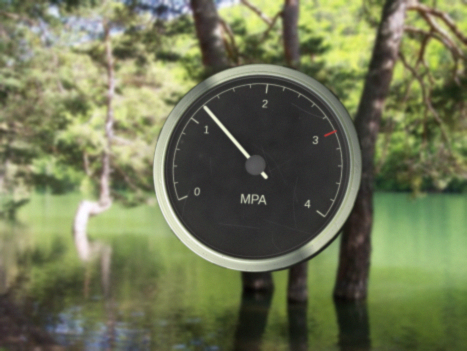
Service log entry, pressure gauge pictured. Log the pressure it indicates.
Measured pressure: 1.2 MPa
